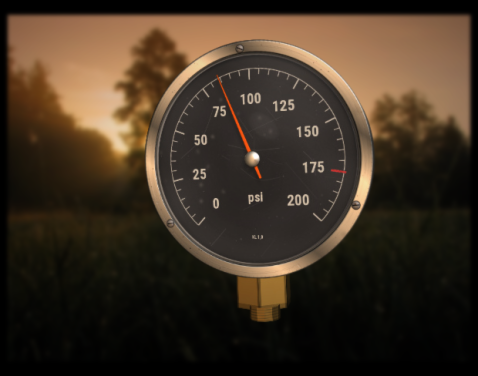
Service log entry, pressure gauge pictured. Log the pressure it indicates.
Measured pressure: 85 psi
